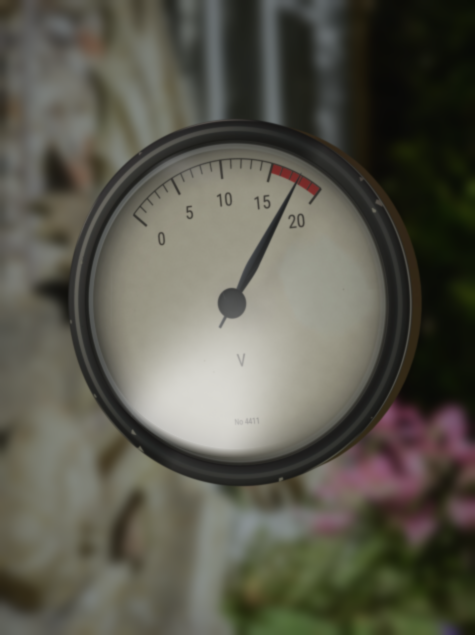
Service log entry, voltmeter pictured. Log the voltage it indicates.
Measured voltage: 18 V
